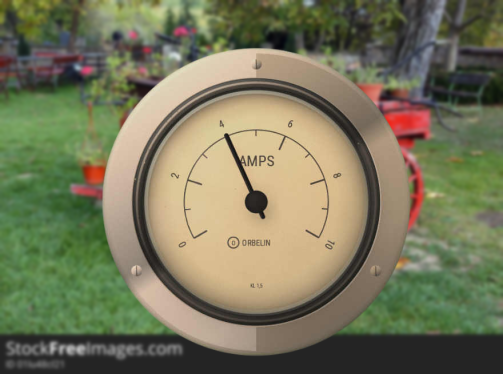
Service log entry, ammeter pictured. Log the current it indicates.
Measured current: 4 A
